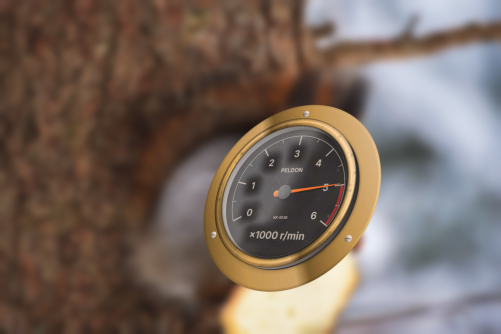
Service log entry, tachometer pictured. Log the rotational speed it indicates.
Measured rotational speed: 5000 rpm
